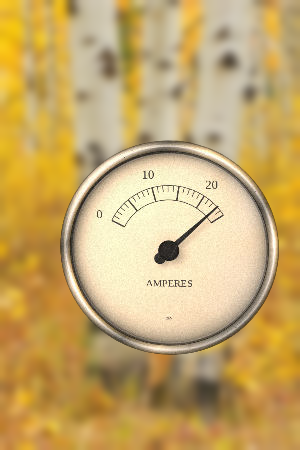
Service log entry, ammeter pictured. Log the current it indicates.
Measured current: 23 A
